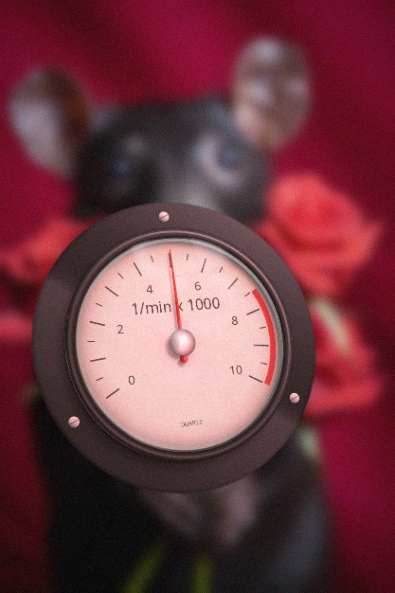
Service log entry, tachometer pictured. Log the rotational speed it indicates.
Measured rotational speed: 5000 rpm
